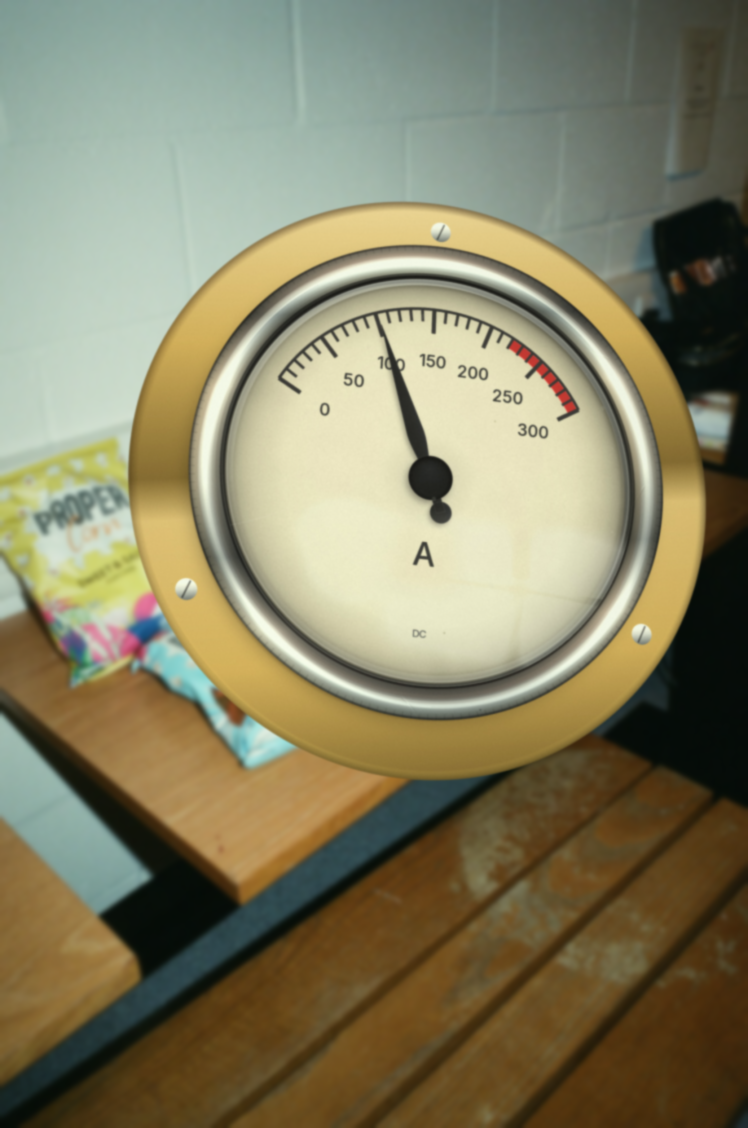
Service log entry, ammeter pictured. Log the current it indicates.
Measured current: 100 A
